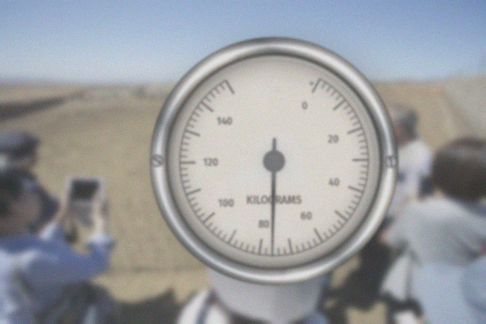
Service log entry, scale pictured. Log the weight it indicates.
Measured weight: 76 kg
